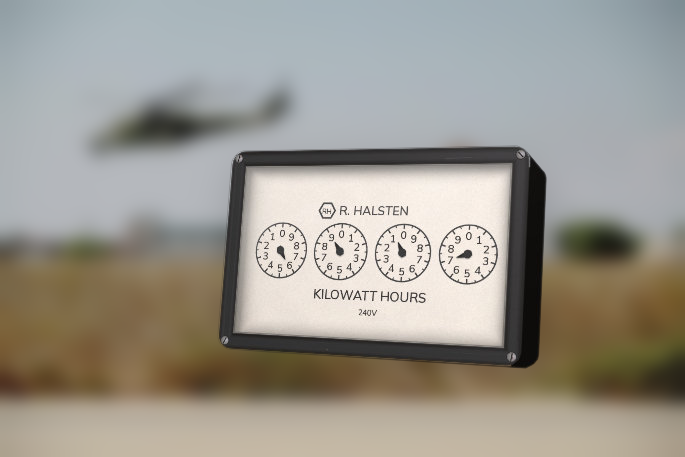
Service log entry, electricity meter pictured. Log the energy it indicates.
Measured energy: 5907 kWh
